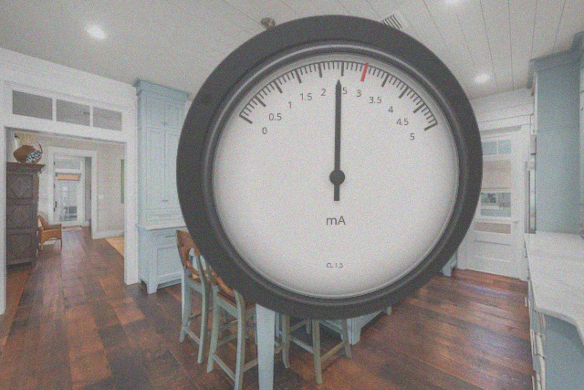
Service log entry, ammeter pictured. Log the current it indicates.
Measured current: 2.4 mA
